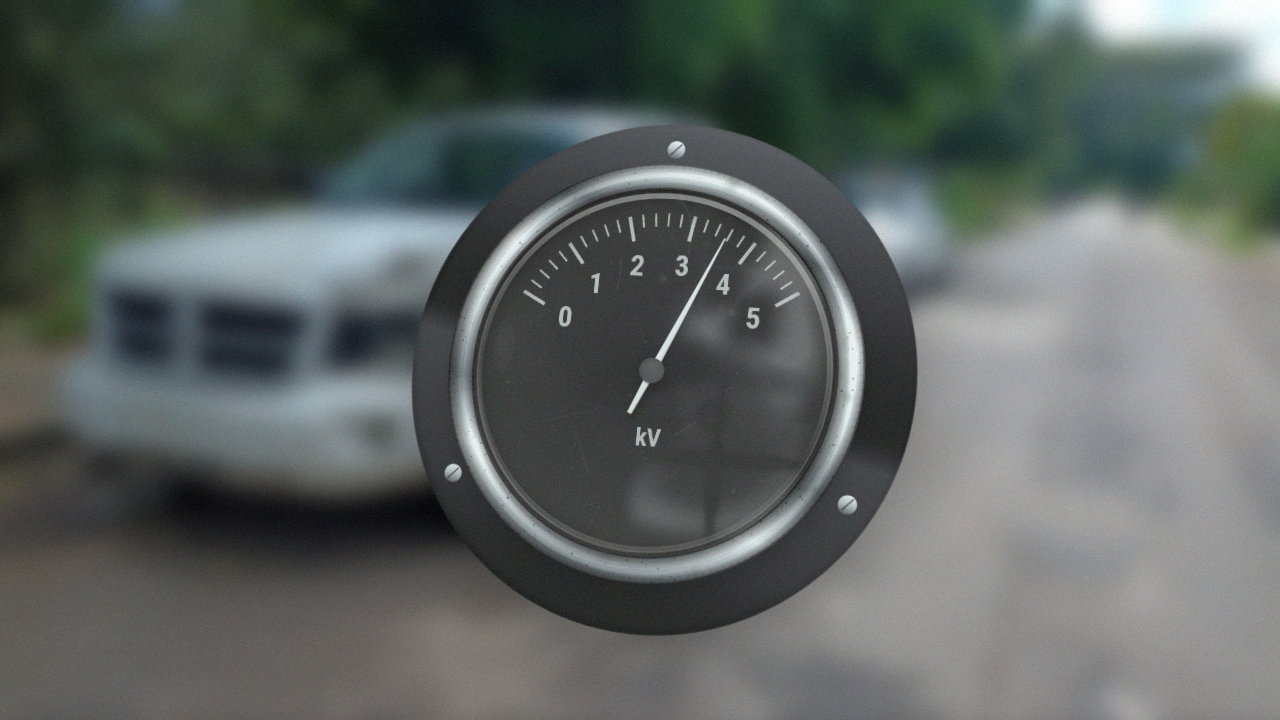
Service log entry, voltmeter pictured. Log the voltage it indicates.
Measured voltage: 3.6 kV
